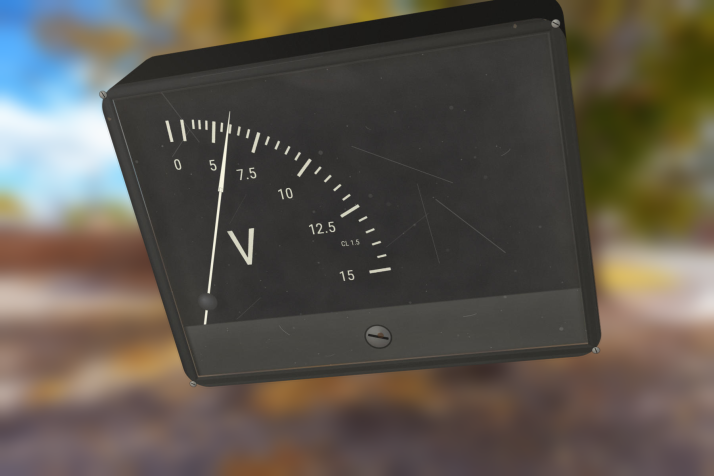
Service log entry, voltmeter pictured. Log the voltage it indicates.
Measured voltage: 6 V
